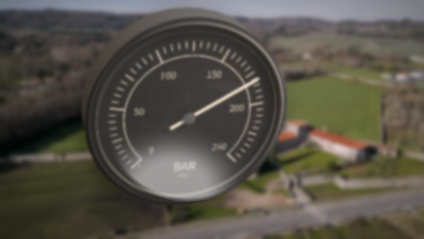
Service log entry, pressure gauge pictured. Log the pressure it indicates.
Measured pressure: 180 bar
